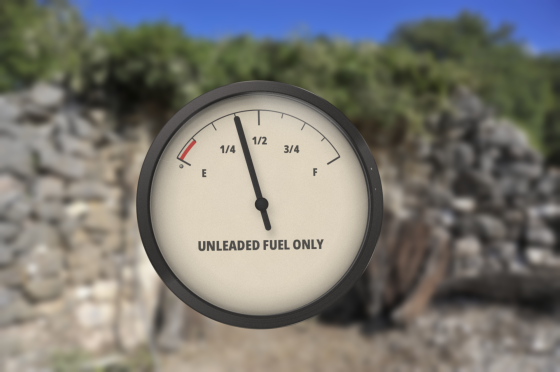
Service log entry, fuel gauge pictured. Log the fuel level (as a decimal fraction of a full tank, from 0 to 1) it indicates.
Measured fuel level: 0.375
